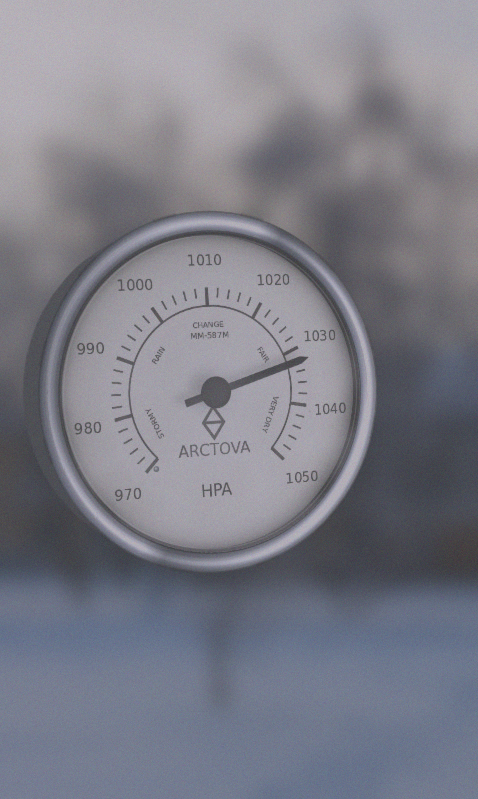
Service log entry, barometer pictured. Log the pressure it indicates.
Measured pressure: 1032 hPa
